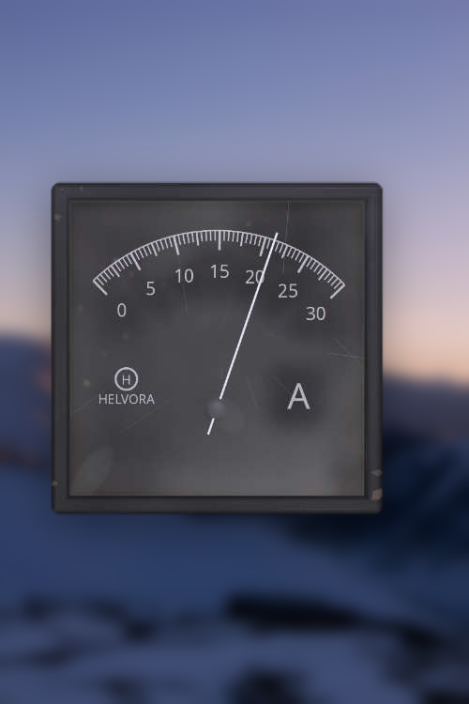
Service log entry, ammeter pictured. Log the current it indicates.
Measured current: 21 A
